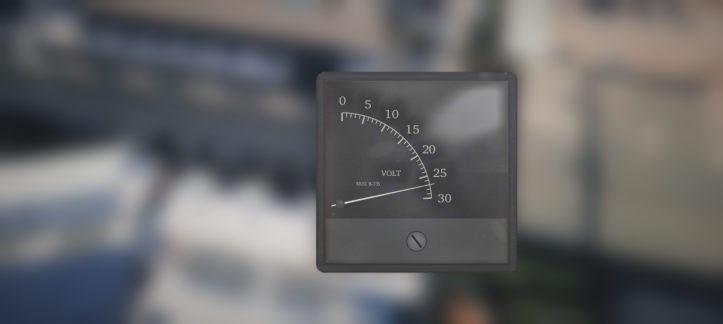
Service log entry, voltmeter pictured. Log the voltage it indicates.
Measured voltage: 27 V
